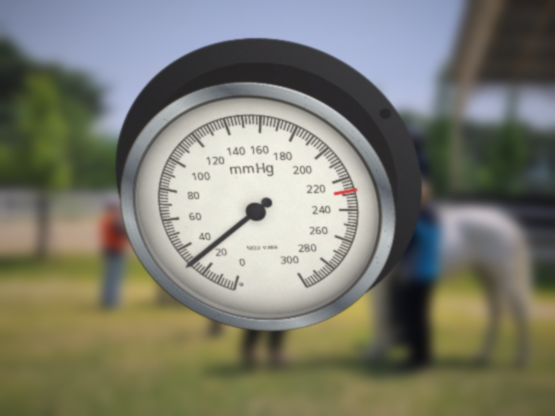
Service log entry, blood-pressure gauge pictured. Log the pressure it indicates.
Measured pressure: 30 mmHg
